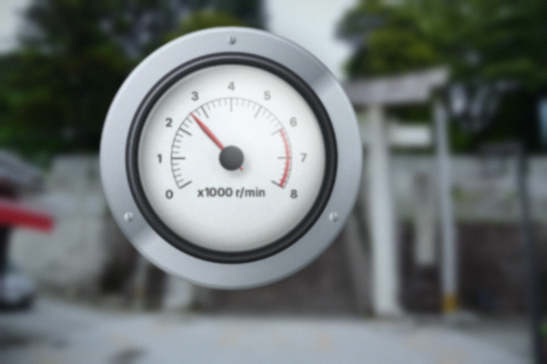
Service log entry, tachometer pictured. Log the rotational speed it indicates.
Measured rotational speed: 2600 rpm
